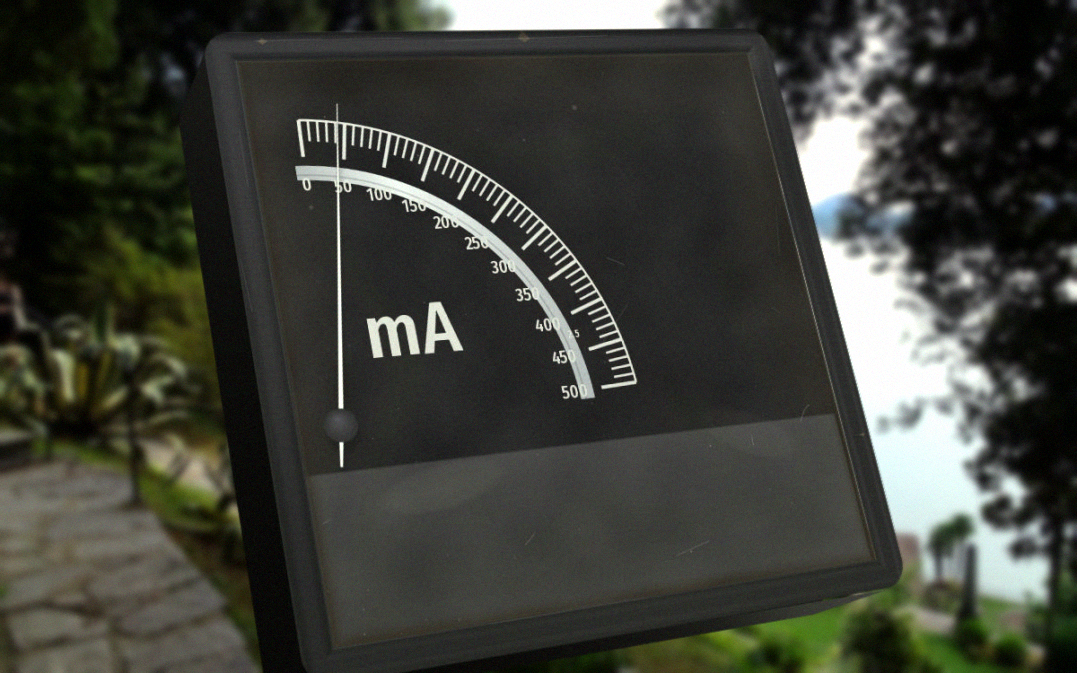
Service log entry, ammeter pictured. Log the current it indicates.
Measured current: 40 mA
